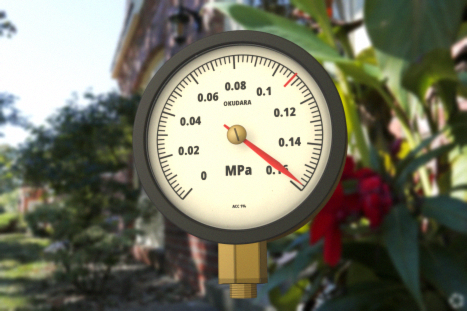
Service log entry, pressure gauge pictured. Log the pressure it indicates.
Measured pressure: 0.158 MPa
